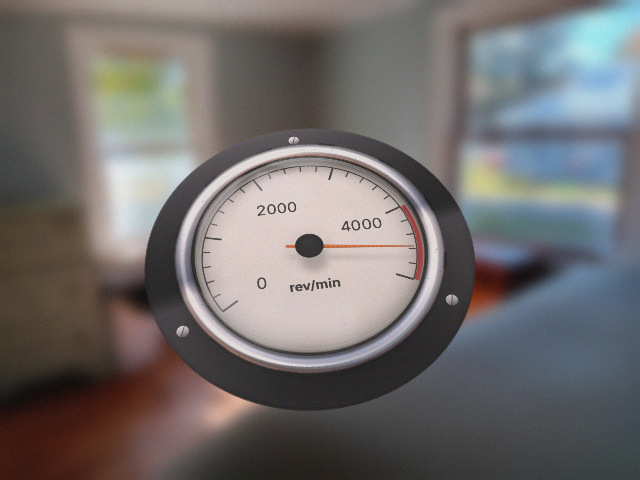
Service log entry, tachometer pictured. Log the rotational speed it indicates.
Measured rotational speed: 4600 rpm
